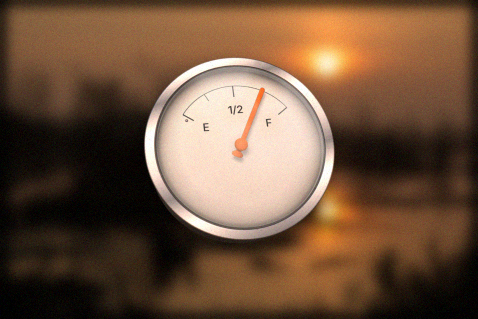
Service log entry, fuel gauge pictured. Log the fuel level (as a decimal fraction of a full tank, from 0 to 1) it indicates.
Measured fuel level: 0.75
